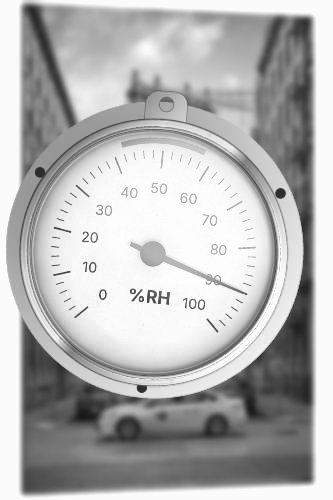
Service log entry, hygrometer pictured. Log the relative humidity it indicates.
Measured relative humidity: 90 %
